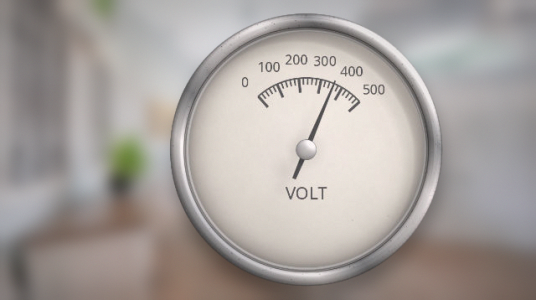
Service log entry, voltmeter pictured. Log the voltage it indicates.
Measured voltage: 360 V
